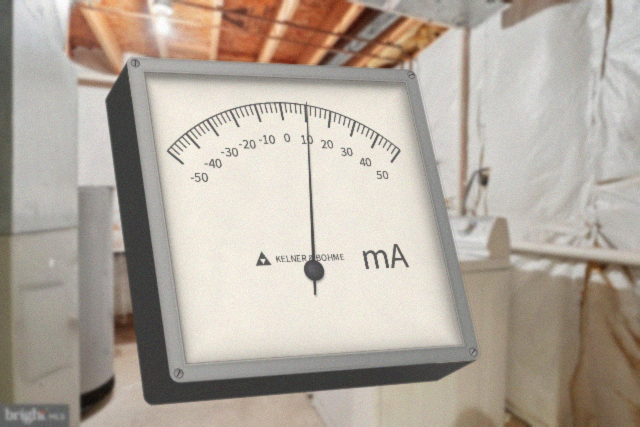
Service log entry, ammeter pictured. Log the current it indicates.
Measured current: 10 mA
